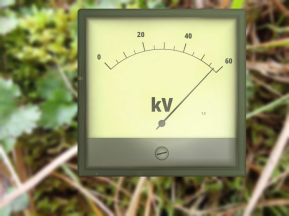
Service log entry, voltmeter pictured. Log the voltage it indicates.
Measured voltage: 57.5 kV
